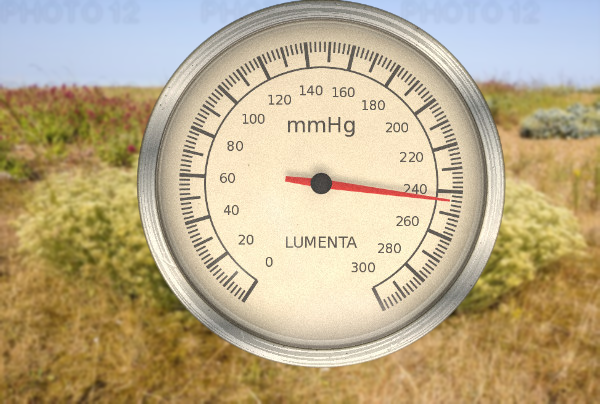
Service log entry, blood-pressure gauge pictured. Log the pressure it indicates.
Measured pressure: 244 mmHg
